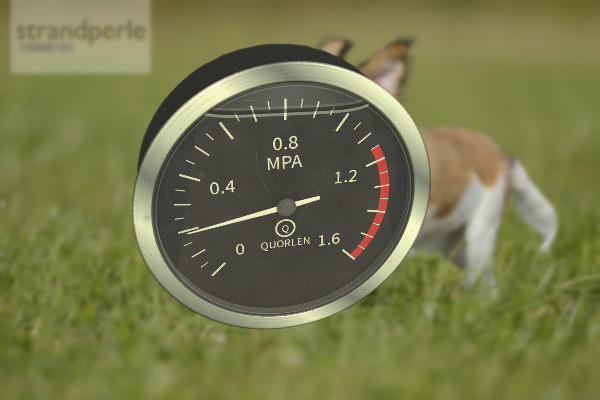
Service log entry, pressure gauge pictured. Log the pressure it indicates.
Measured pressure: 0.2 MPa
